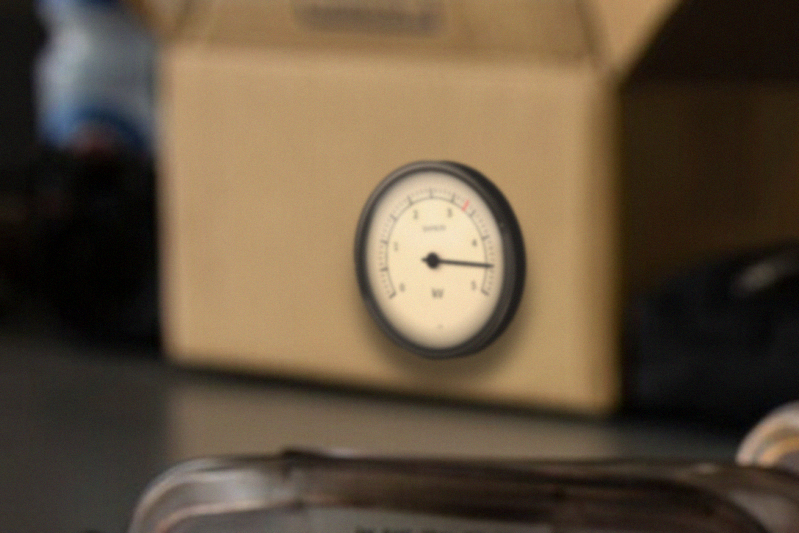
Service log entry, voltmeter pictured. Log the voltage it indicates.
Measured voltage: 4.5 kV
